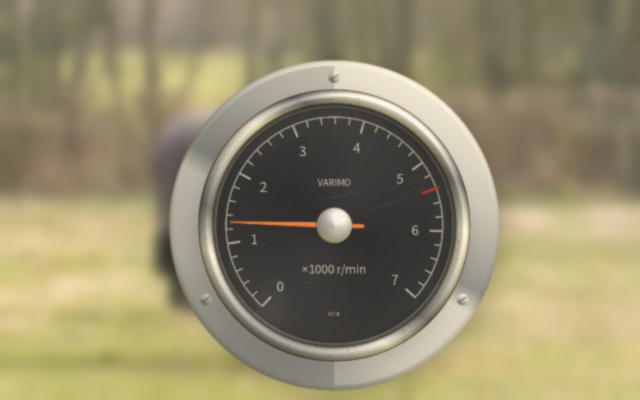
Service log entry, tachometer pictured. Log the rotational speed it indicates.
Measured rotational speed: 1300 rpm
